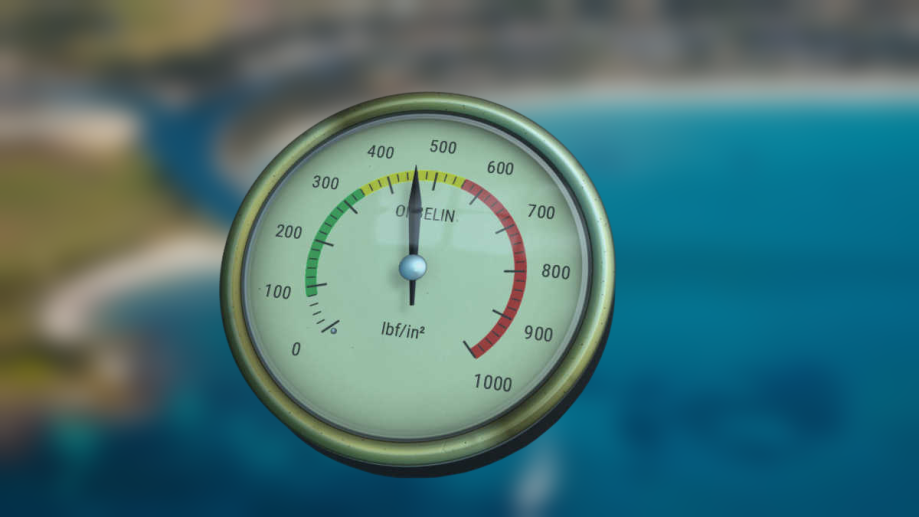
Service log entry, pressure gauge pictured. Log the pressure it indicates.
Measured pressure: 460 psi
